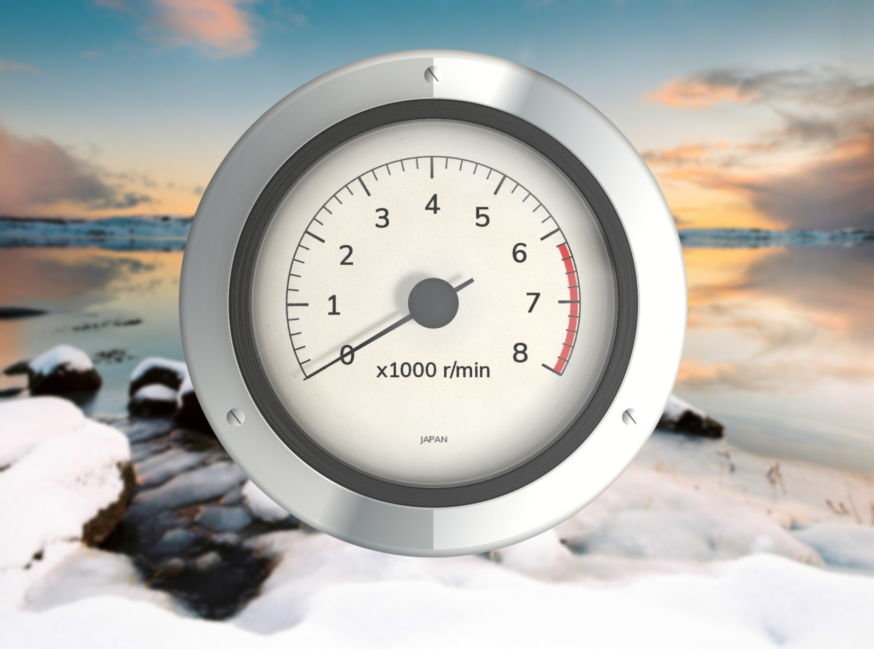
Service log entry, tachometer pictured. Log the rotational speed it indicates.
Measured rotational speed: 0 rpm
